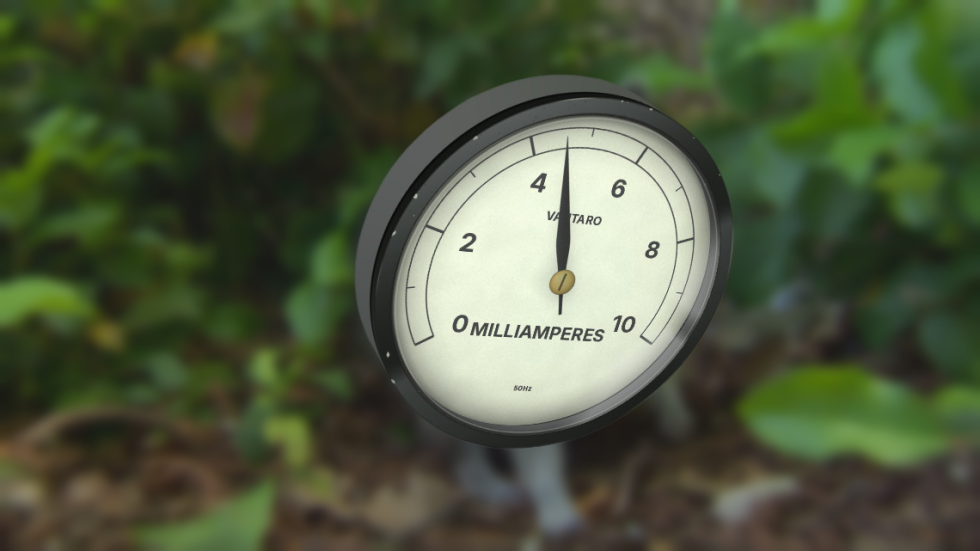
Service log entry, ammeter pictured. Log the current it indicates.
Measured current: 4.5 mA
